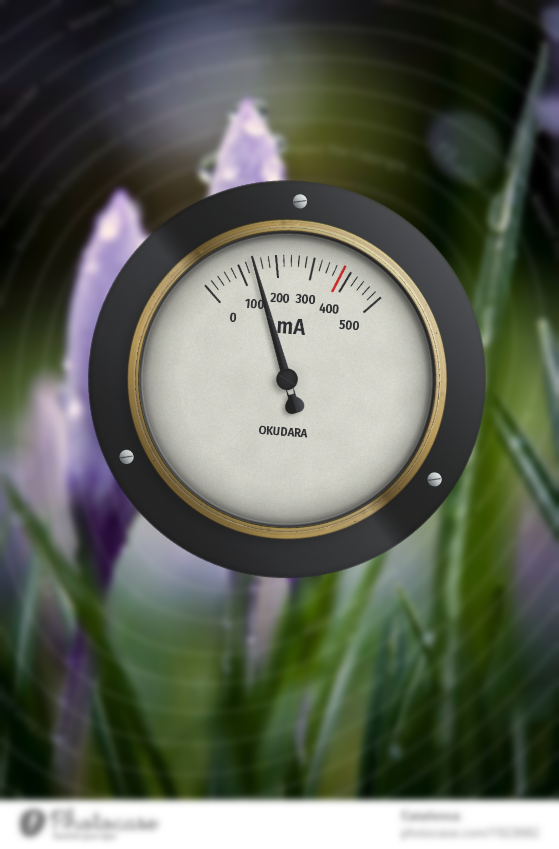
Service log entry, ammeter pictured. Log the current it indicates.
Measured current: 140 mA
